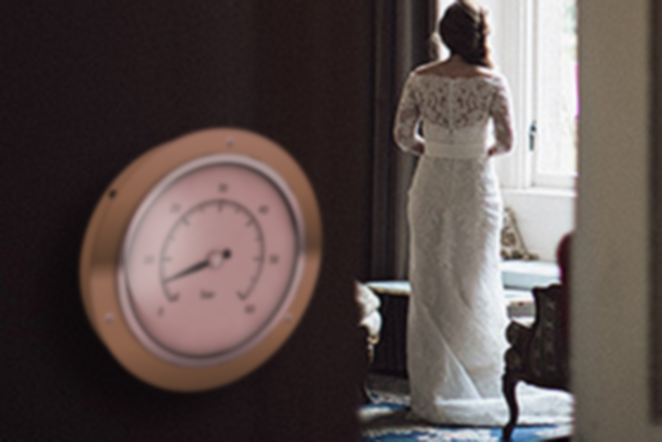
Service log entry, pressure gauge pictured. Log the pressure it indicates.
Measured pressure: 5 bar
